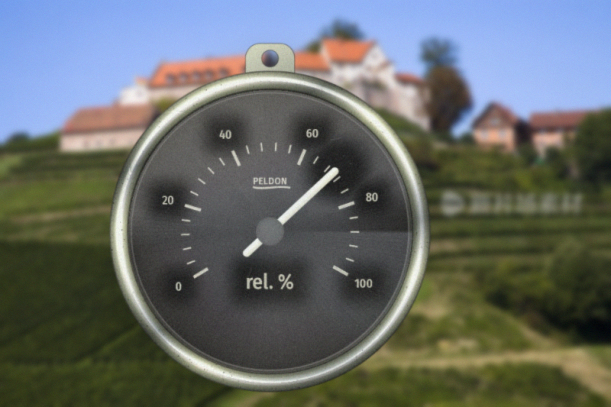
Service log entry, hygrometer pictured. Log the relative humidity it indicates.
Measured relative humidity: 70 %
